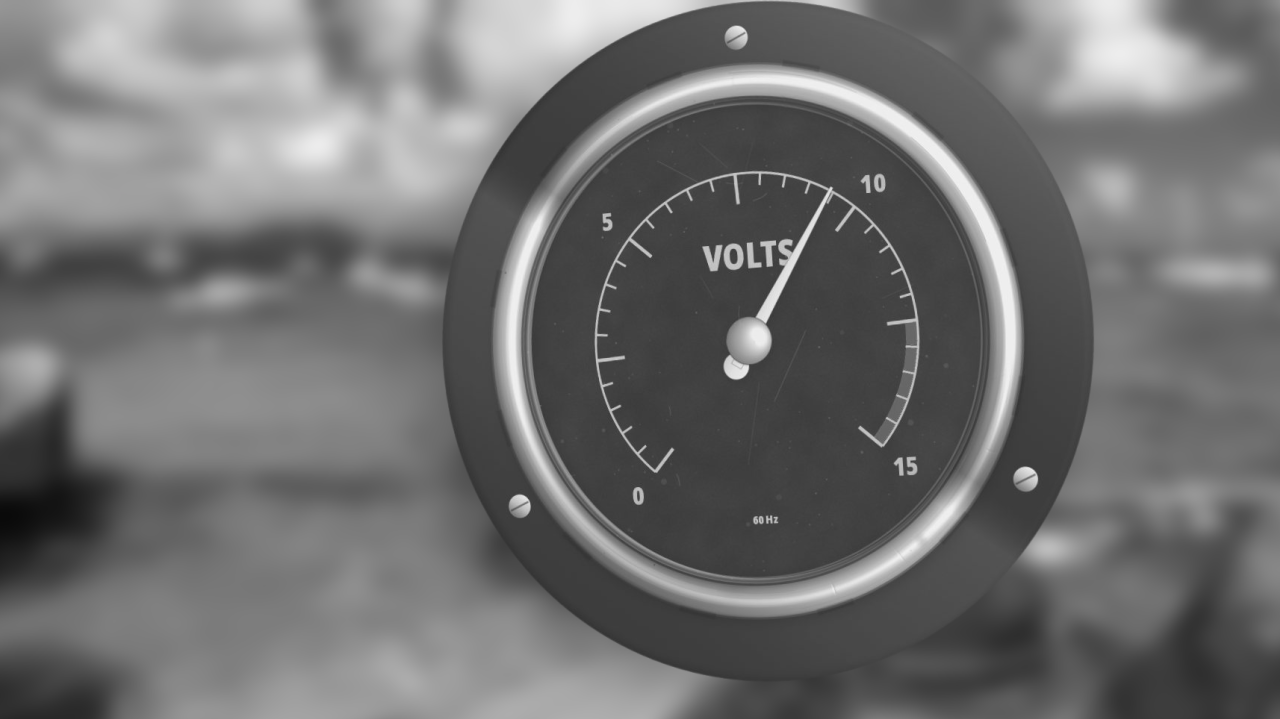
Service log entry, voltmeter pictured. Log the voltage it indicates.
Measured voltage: 9.5 V
